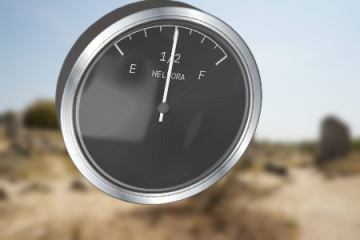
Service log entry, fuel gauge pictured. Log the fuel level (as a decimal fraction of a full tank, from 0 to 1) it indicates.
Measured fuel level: 0.5
